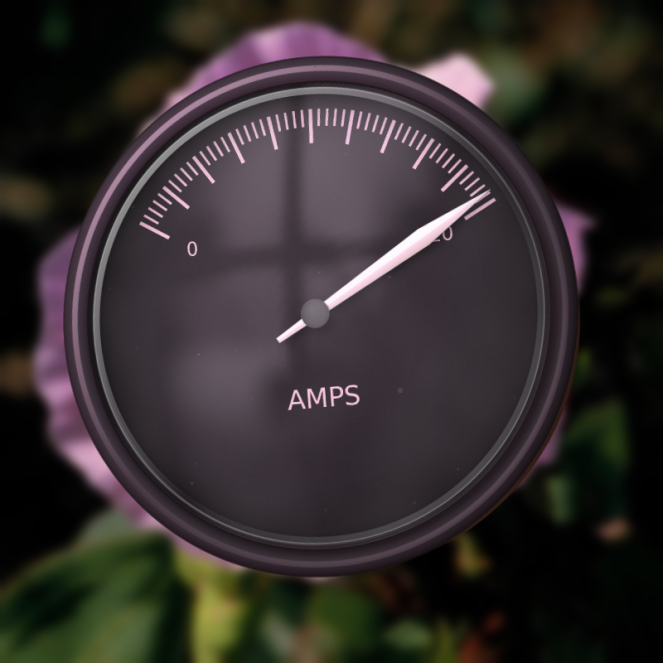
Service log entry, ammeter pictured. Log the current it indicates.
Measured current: 19.6 A
